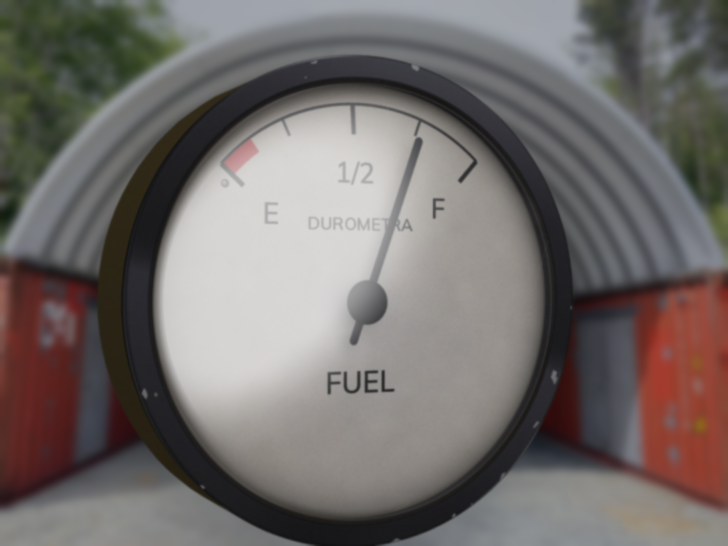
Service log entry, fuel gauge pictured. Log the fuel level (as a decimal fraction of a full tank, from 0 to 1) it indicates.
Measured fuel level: 0.75
